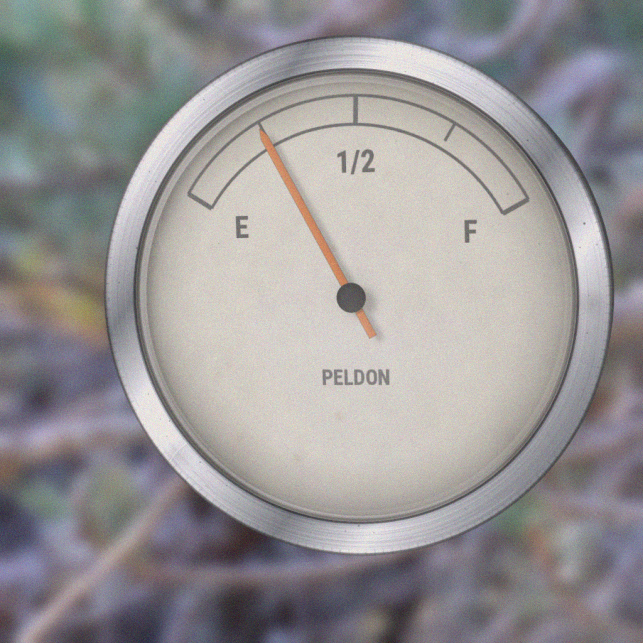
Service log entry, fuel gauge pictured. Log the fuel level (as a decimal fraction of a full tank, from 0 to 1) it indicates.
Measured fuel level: 0.25
